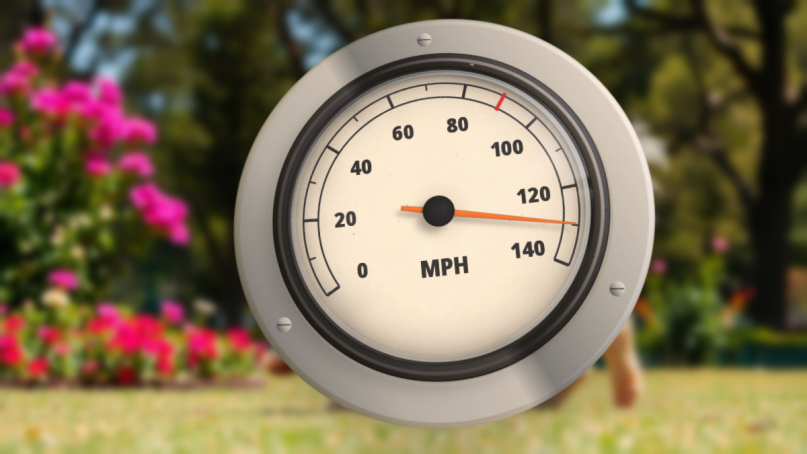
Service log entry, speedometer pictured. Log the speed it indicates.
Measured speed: 130 mph
